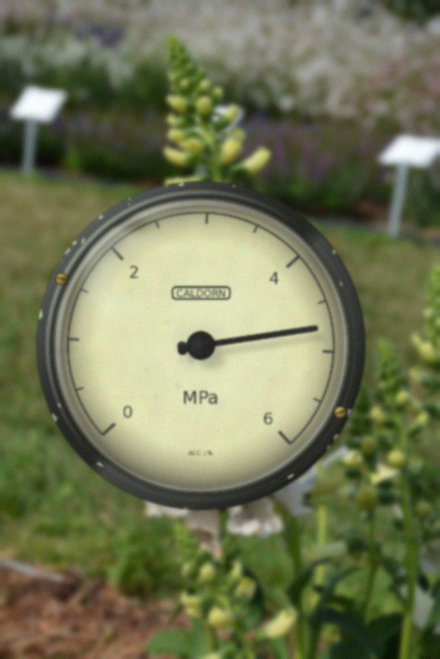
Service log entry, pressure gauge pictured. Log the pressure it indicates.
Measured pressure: 4.75 MPa
